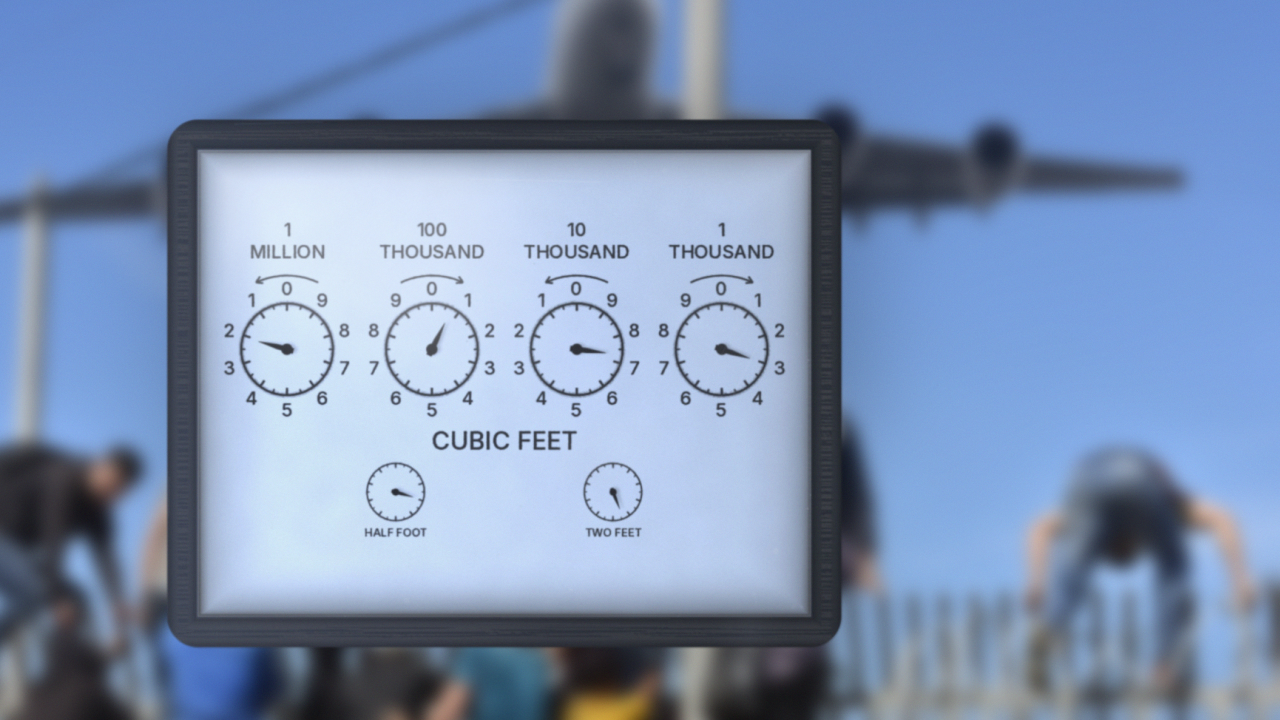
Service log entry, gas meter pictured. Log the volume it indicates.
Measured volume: 207300 ft³
